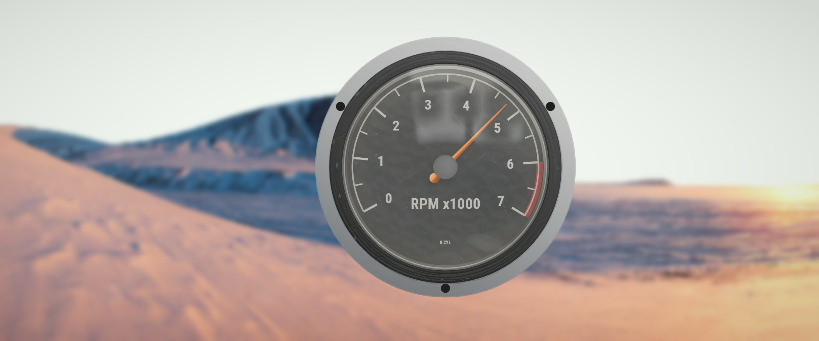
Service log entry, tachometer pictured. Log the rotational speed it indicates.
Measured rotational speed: 4750 rpm
